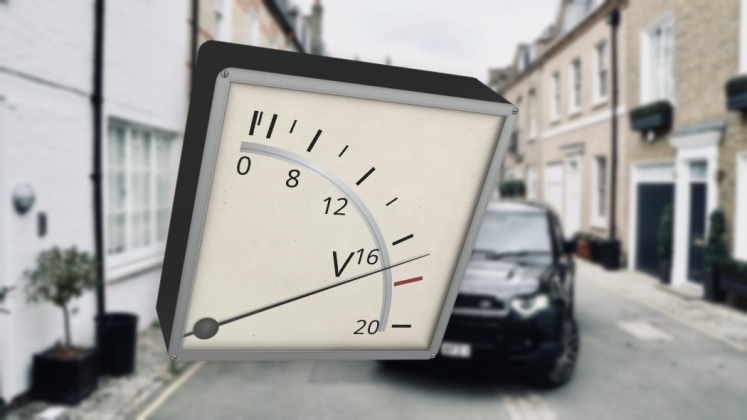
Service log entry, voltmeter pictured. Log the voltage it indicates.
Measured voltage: 17 V
